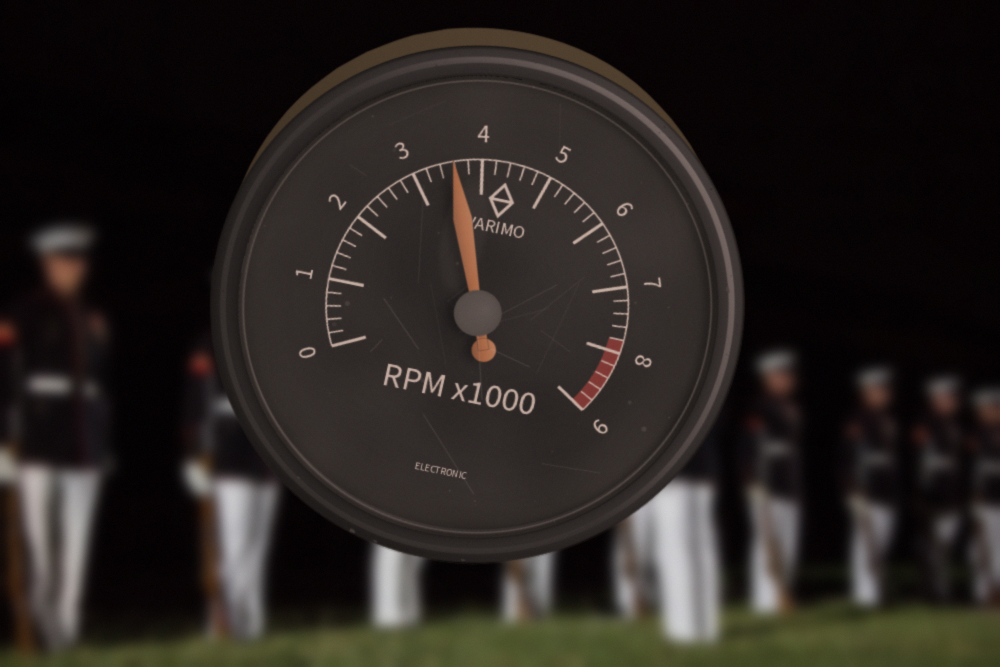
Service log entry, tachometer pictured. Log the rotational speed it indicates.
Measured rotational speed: 3600 rpm
